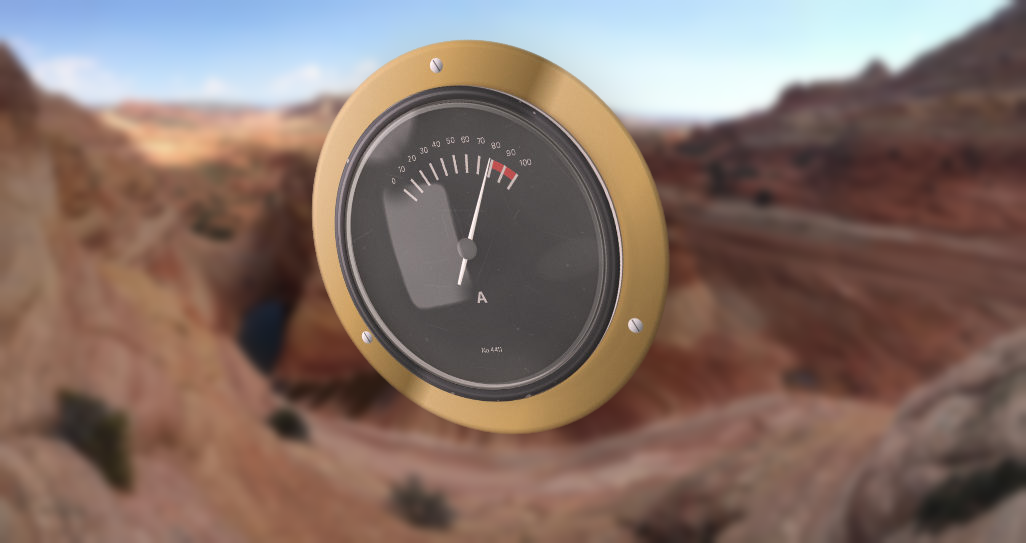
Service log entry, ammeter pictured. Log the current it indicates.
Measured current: 80 A
